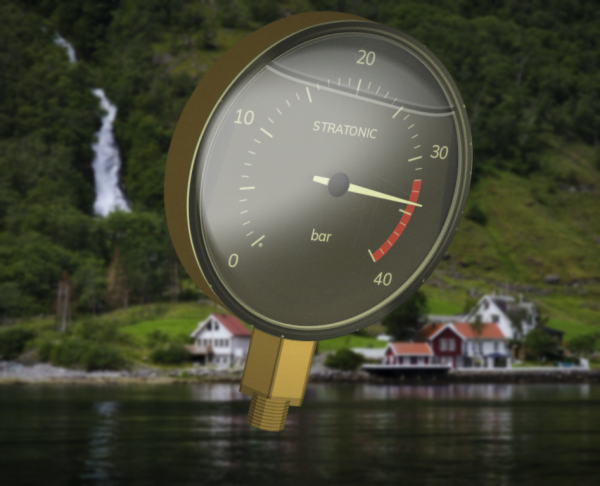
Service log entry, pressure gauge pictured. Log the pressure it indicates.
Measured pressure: 34 bar
